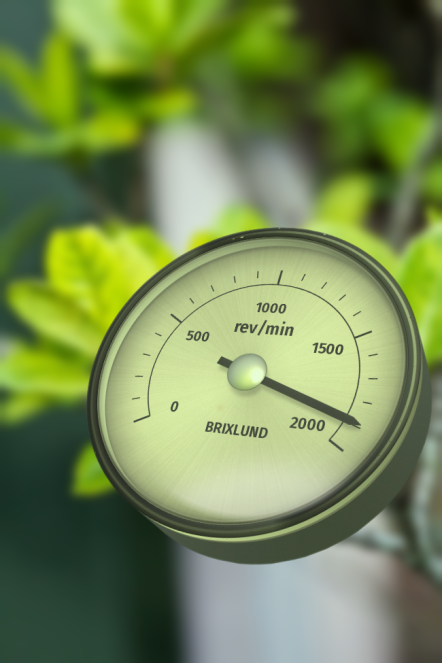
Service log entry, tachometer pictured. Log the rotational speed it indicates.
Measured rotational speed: 1900 rpm
